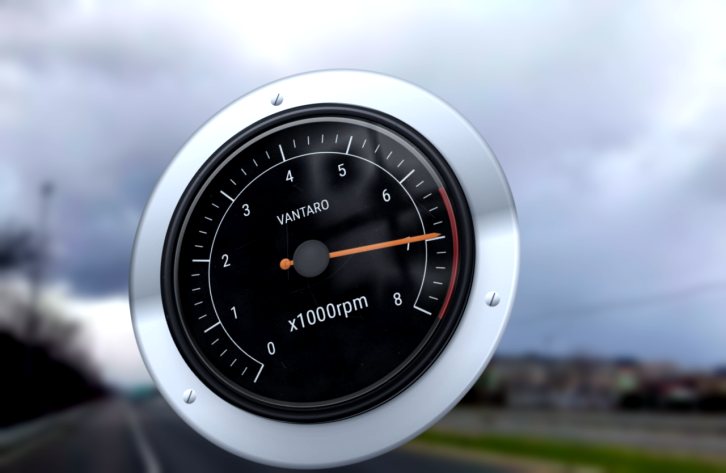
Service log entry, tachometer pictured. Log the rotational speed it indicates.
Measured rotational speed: 7000 rpm
